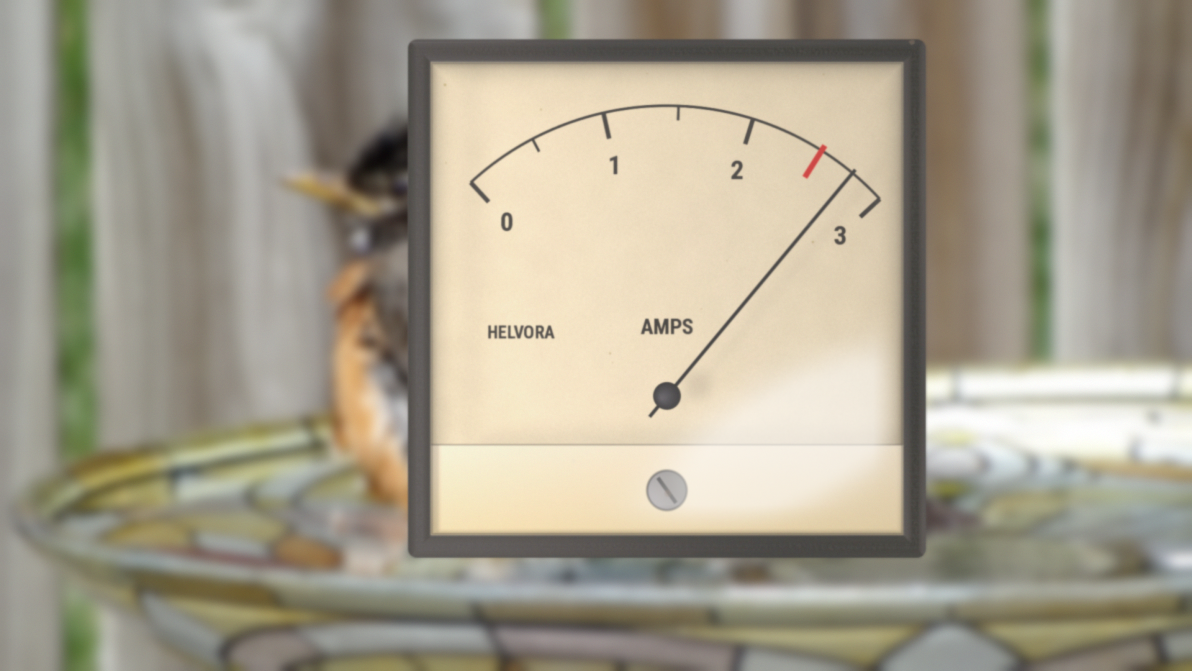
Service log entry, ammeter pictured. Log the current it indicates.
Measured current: 2.75 A
